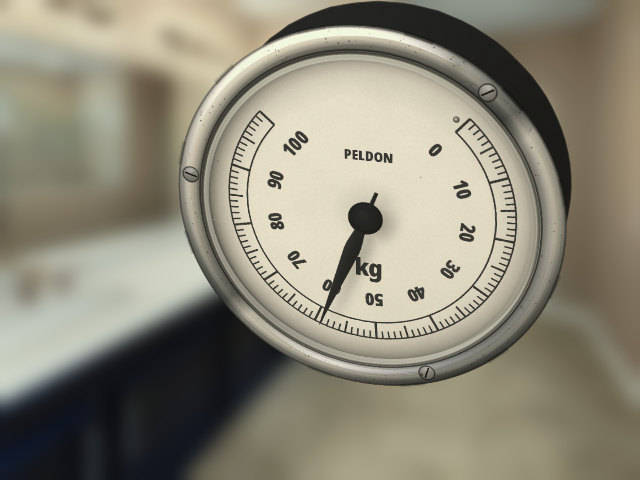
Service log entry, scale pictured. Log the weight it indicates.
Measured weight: 59 kg
